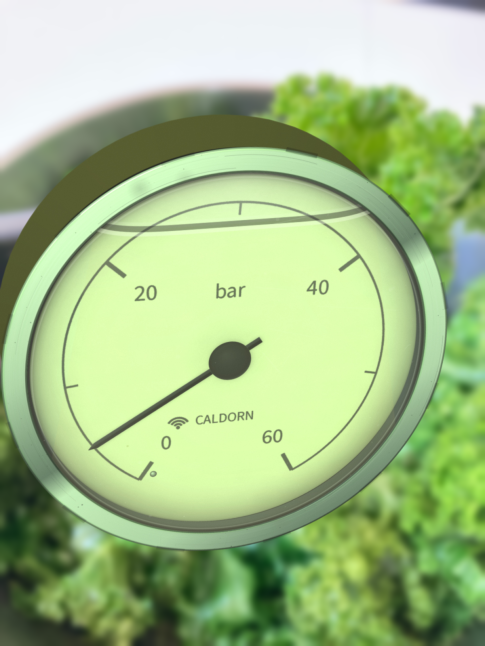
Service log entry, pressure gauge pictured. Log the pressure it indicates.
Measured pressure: 5 bar
